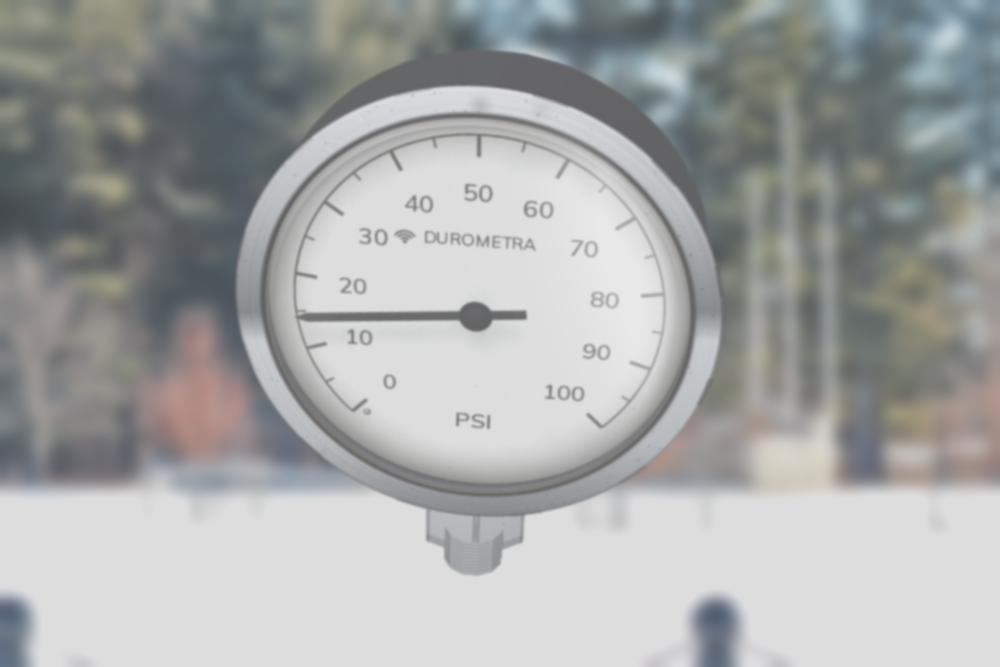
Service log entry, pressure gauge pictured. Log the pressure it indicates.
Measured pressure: 15 psi
